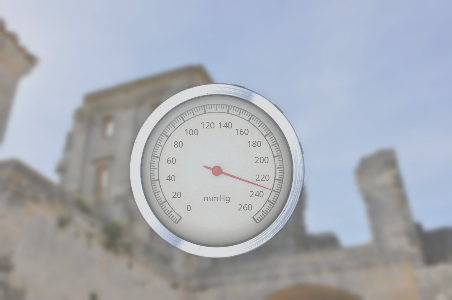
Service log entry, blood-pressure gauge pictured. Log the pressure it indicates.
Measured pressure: 230 mmHg
